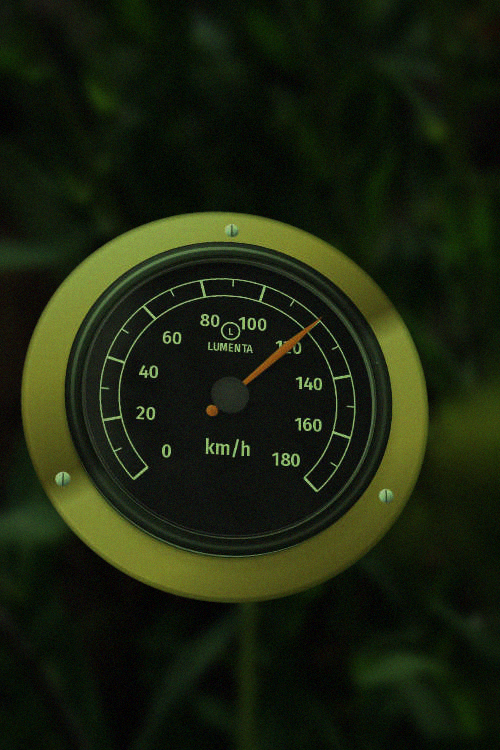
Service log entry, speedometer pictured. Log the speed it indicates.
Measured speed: 120 km/h
